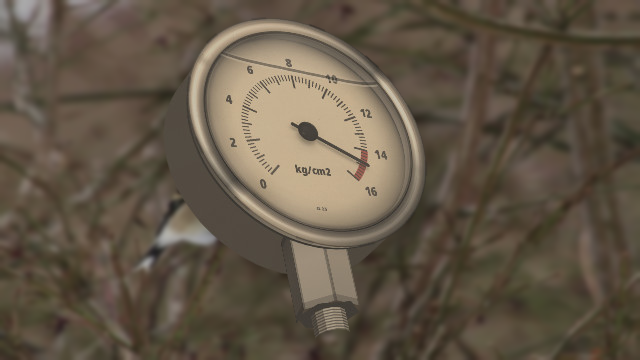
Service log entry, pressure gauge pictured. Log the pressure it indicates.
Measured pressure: 15 kg/cm²
